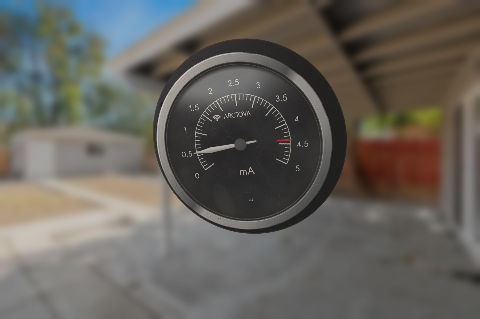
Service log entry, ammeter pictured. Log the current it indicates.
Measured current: 0.5 mA
